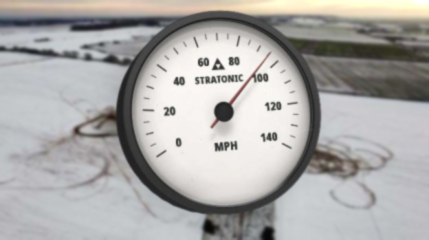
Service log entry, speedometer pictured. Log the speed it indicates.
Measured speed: 95 mph
